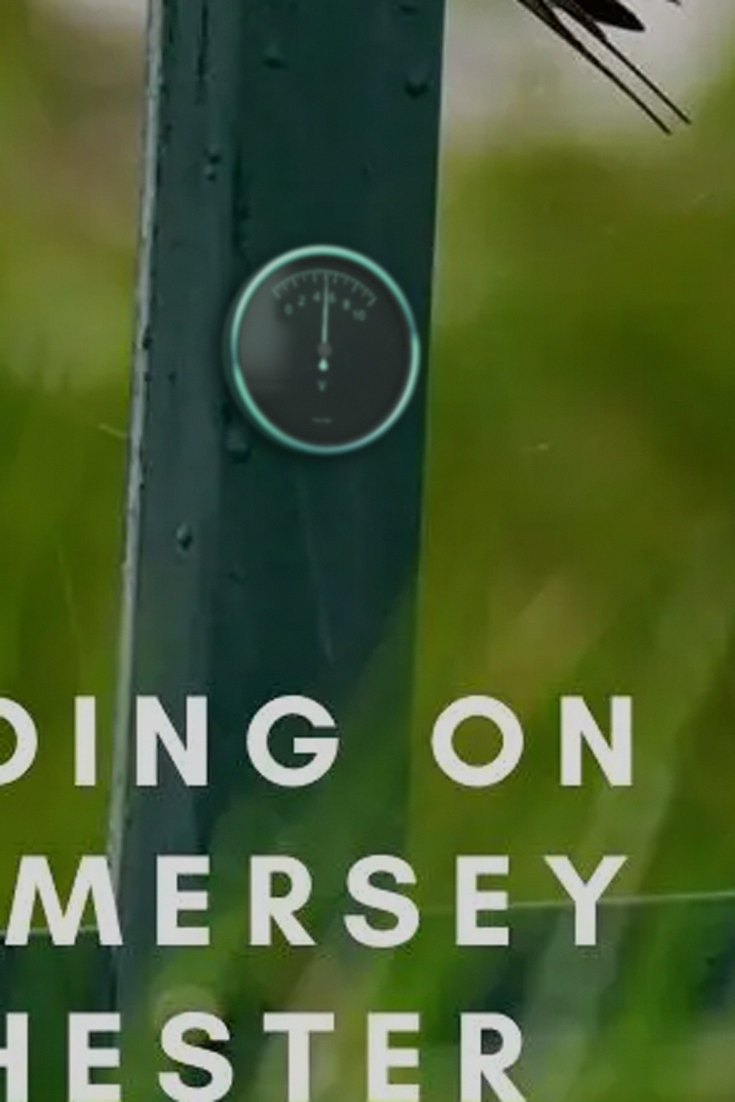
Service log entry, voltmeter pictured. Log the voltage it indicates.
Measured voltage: 5 V
